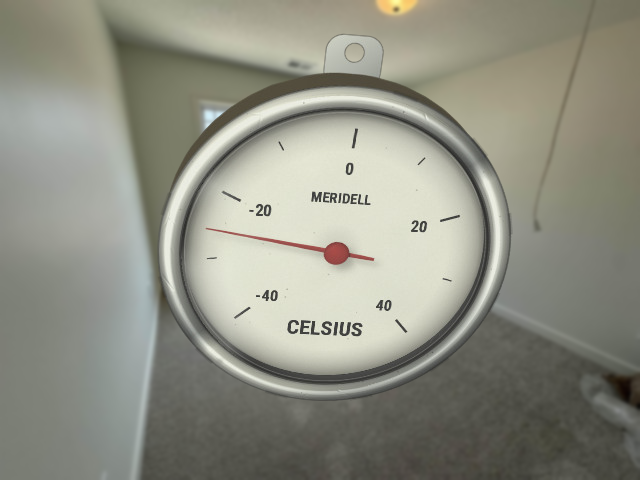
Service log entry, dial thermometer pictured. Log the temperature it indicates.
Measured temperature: -25 °C
